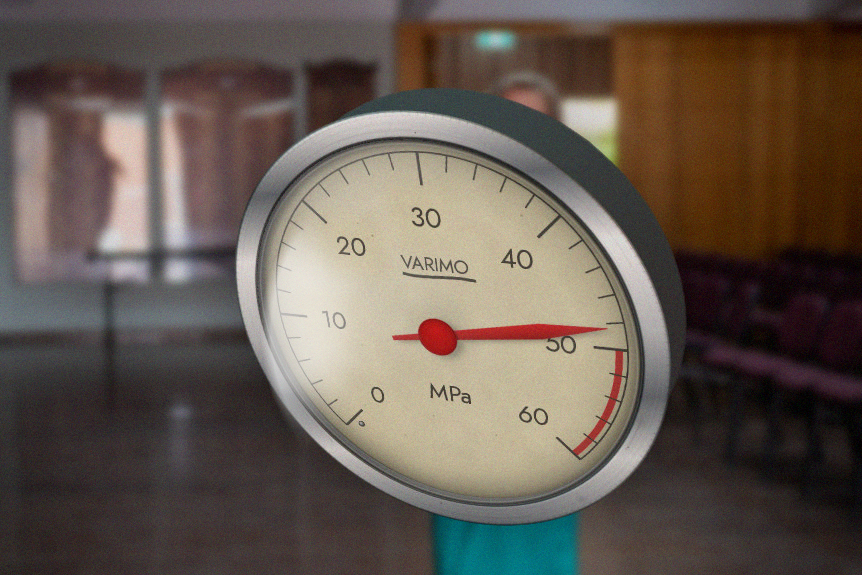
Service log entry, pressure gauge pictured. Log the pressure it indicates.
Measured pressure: 48 MPa
